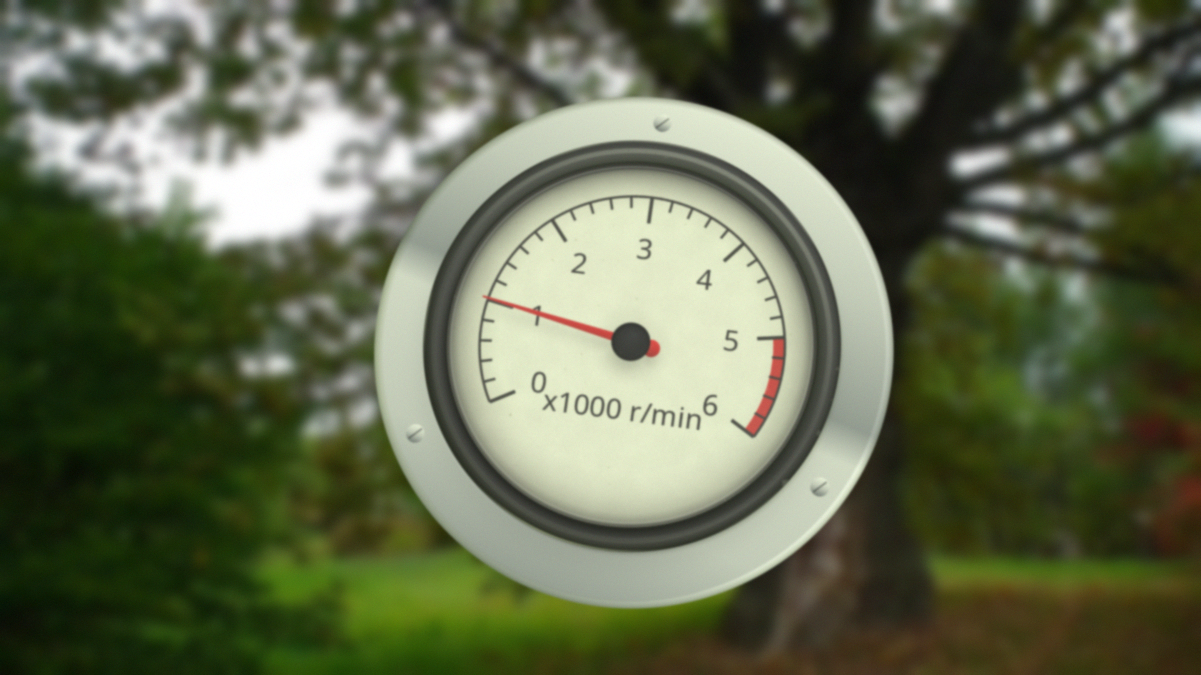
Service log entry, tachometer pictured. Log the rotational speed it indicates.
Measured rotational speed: 1000 rpm
